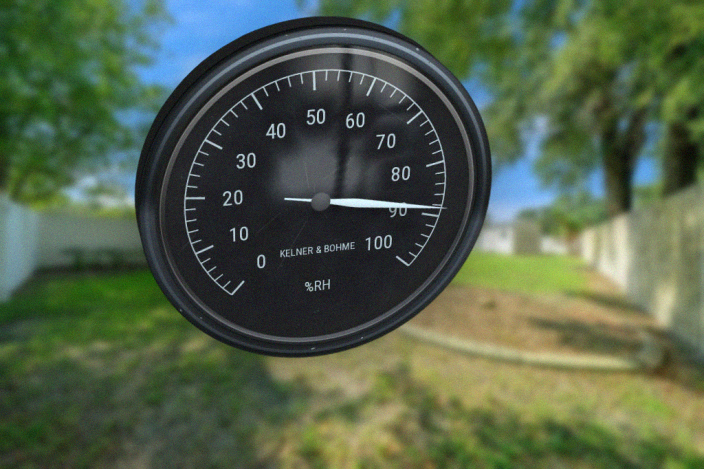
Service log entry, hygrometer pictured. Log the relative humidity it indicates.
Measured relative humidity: 88 %
